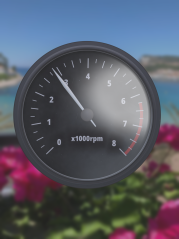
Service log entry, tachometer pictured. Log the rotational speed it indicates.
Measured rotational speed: 2875 rpm
